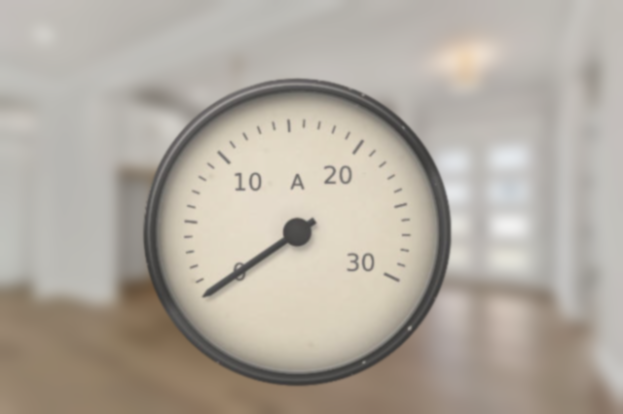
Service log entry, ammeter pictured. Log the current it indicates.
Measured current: 0 A
